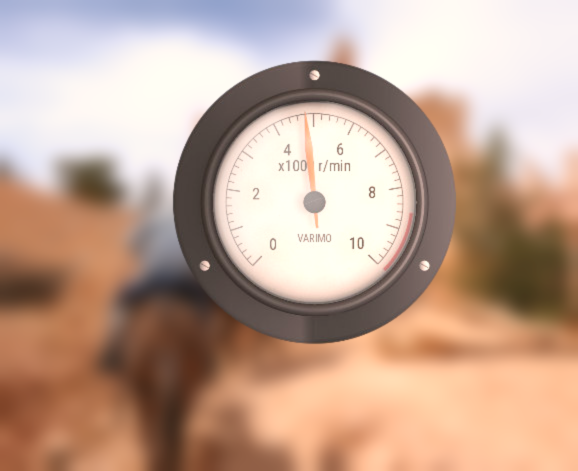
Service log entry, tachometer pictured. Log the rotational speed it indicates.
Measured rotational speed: 4800 rpm
